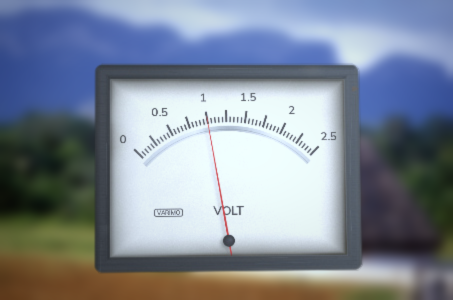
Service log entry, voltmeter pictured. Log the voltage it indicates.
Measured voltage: 1 V
